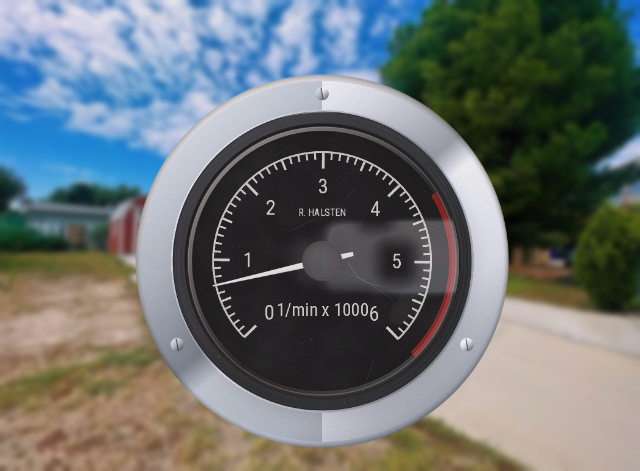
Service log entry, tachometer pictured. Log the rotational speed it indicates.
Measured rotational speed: 700 rpm
